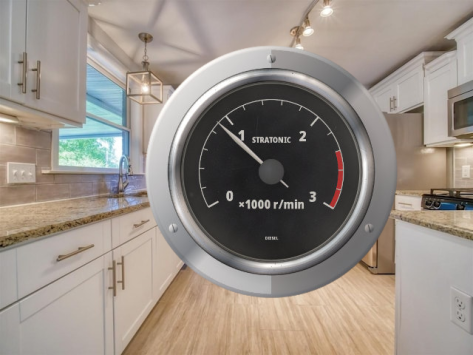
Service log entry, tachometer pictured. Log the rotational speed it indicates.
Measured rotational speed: 900 rpm
